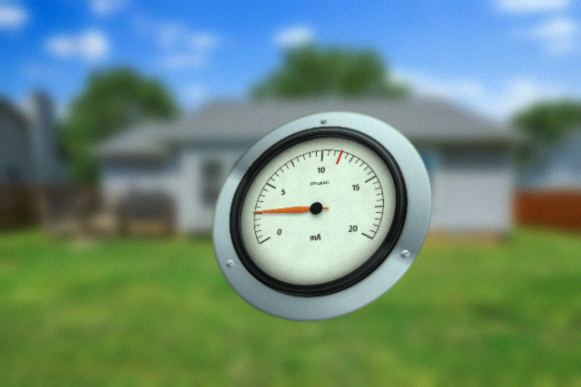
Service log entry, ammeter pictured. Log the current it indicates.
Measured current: 2.5 mA
